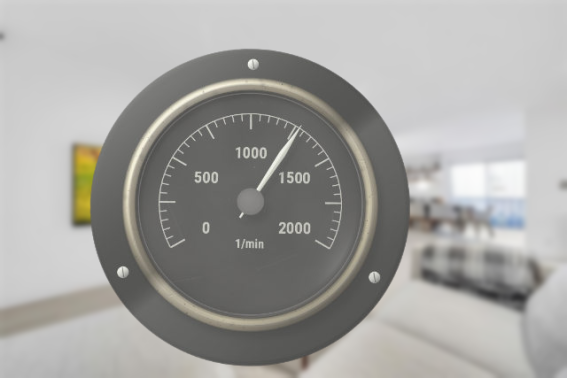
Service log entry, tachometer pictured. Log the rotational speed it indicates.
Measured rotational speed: 1275 rpm
